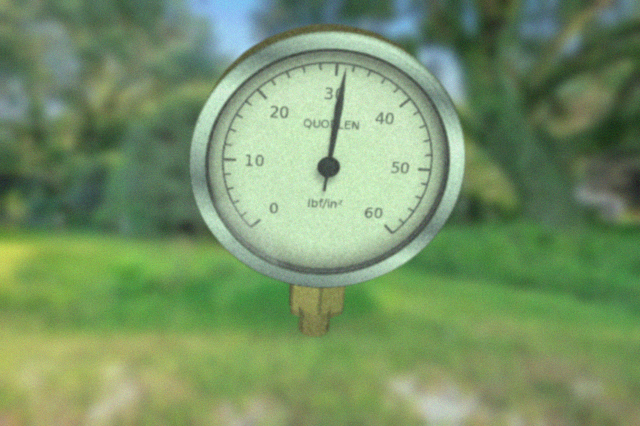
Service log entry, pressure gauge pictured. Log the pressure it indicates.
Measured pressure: 31 psi
